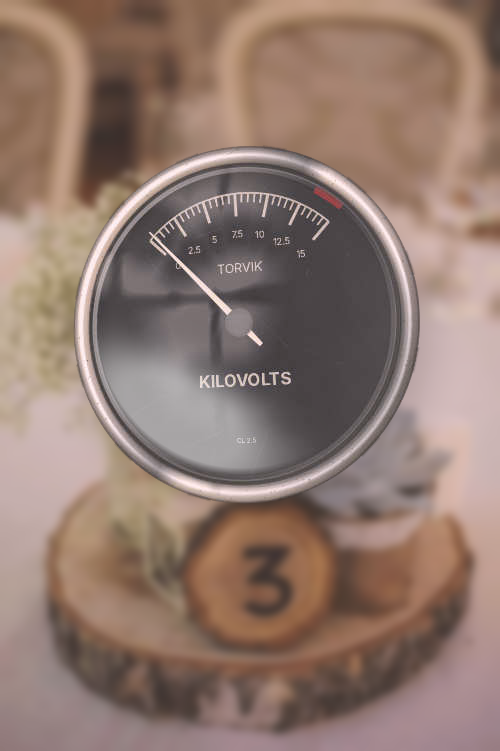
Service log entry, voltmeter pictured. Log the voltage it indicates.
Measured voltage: 0.5 kV
